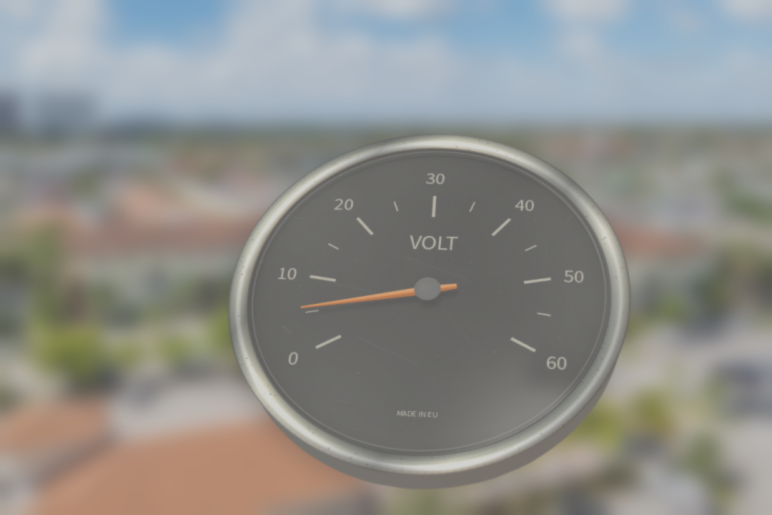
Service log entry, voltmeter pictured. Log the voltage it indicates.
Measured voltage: 5 V
